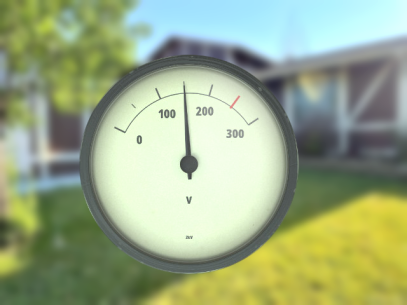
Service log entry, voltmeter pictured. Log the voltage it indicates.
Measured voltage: 150 V
